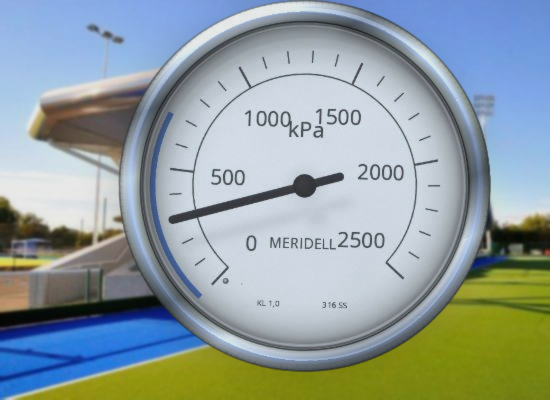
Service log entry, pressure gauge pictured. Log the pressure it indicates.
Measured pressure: 300 kPa
